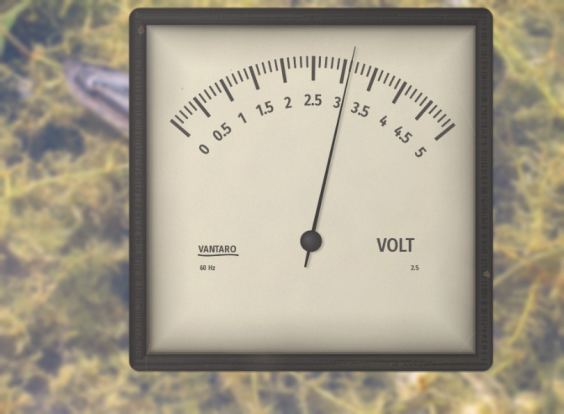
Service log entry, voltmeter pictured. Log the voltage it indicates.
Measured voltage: 3.1 V
